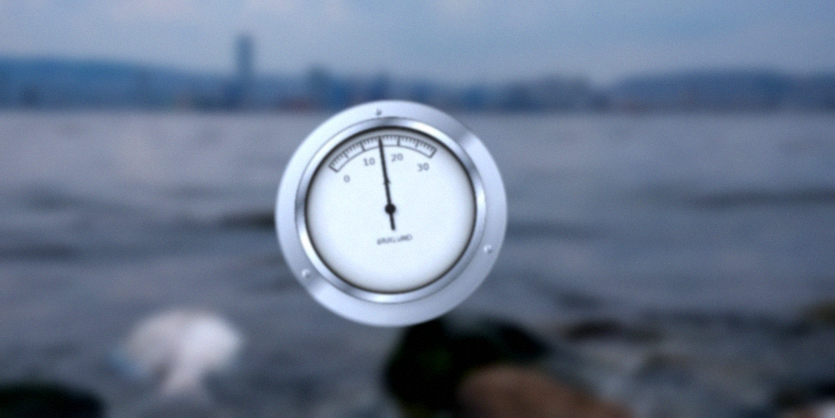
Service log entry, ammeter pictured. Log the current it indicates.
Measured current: 15 A
